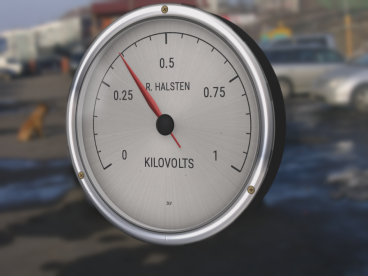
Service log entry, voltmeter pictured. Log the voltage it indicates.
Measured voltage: 0.35 kV
